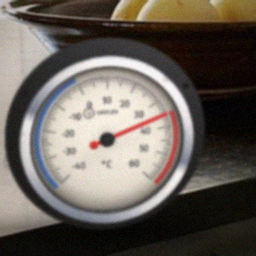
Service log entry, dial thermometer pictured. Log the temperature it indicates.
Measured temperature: 35 °C
